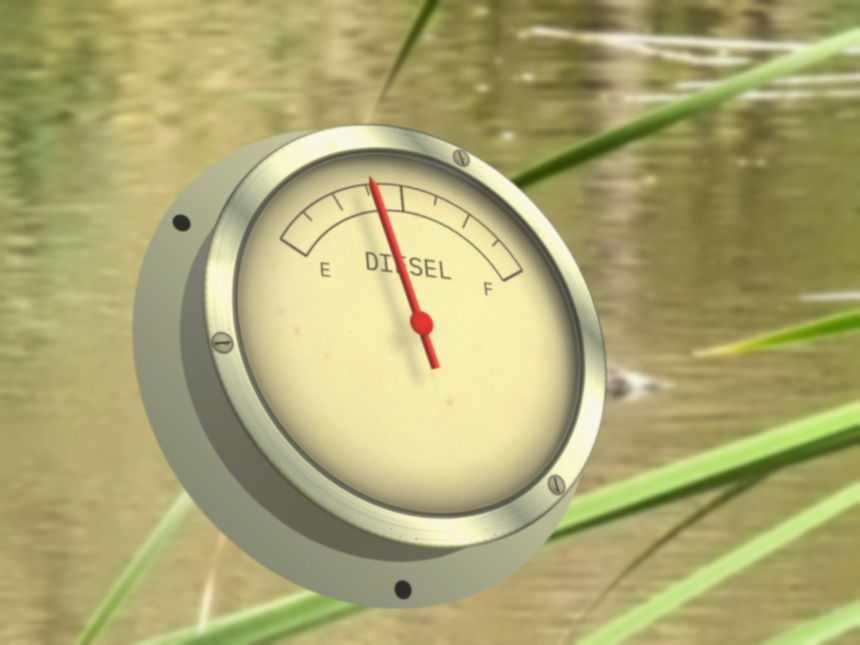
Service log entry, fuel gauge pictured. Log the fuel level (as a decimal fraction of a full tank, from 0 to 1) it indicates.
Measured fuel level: 0.375
